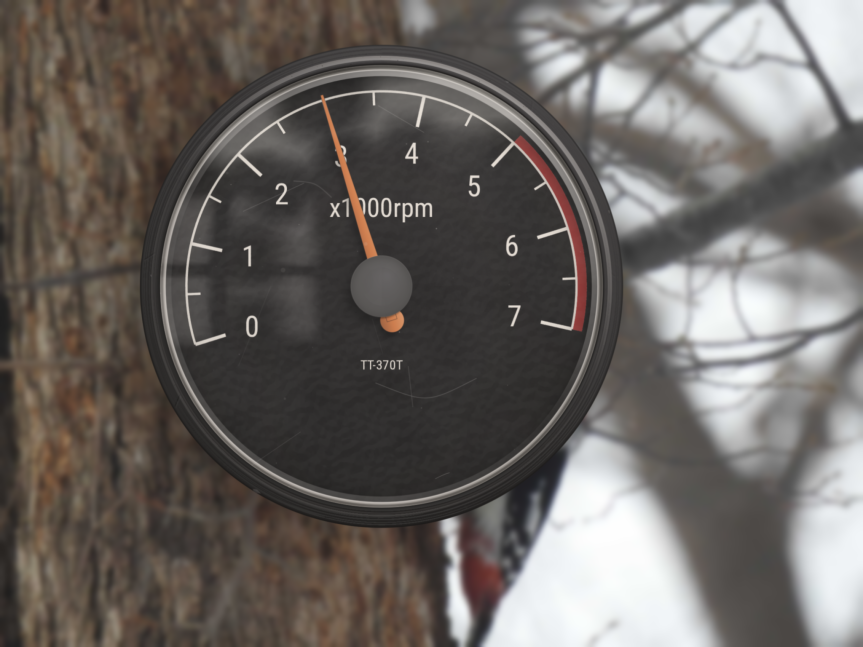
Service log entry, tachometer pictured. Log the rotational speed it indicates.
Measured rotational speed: 3000 rpm
